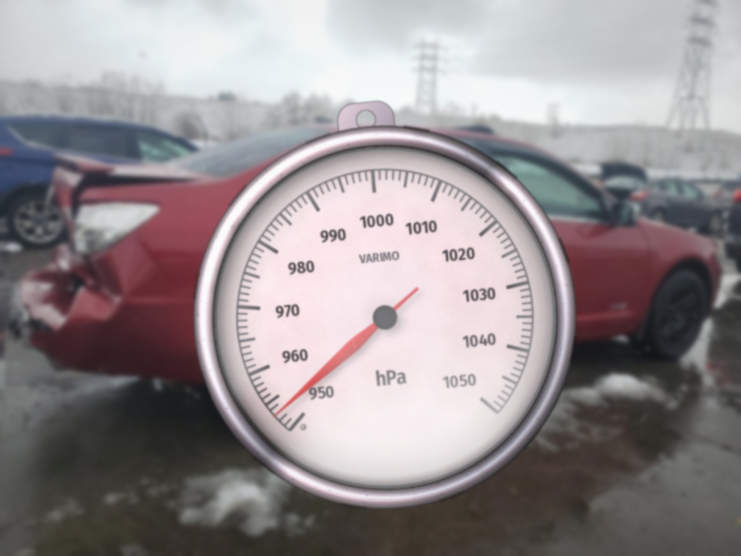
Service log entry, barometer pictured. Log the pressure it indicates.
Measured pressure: 953 hPa
